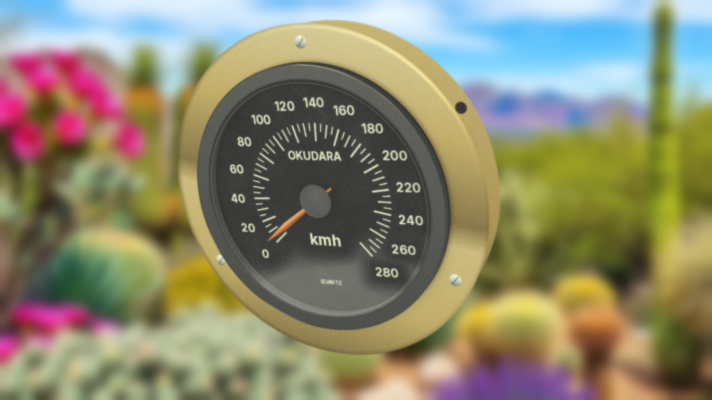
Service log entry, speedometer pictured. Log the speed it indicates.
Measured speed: 5 km/h
